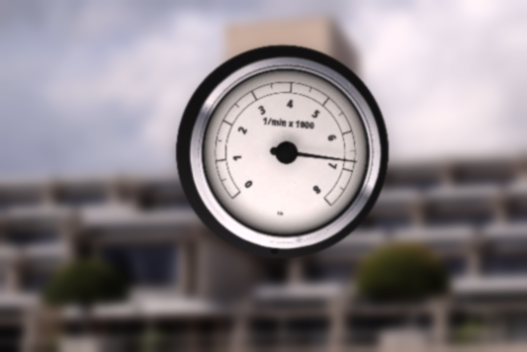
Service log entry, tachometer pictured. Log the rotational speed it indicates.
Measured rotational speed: 6750 rpm
